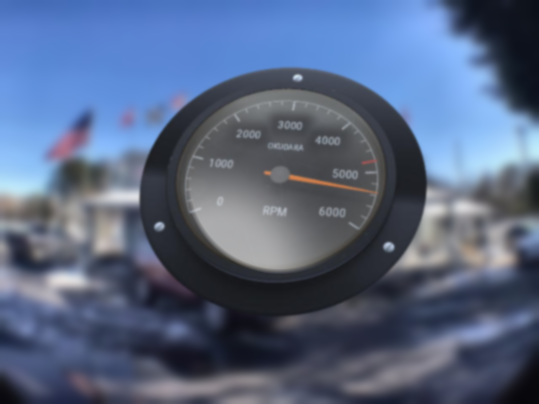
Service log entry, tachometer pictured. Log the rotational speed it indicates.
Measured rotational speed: 5400 rpm
